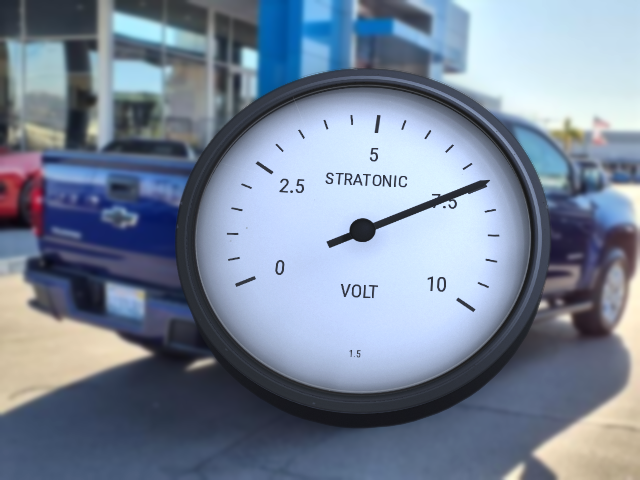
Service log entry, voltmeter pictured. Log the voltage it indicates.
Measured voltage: 7.5 V
